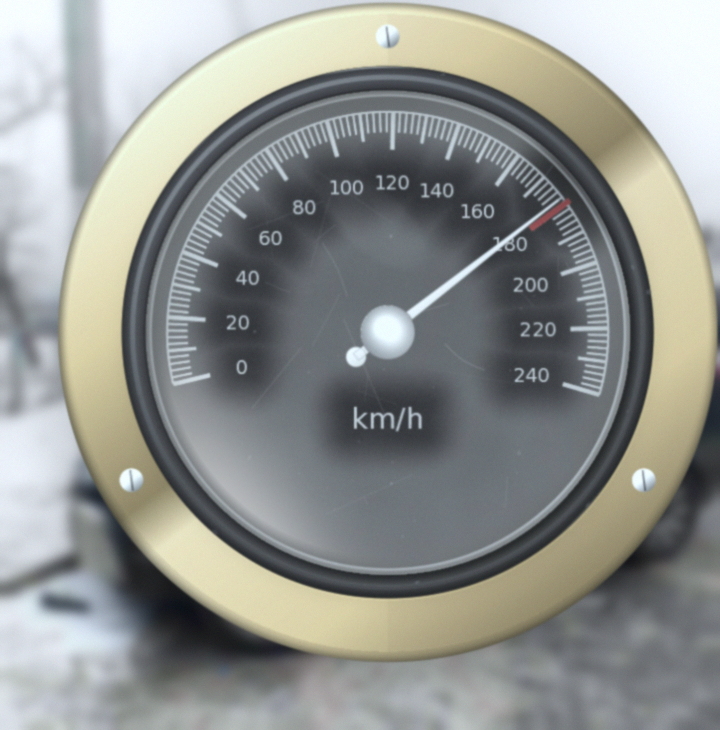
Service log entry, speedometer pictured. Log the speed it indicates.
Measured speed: 178 km/h
